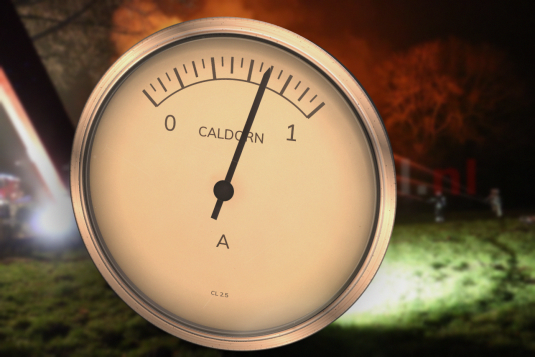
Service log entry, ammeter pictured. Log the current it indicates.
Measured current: 0.7 A
